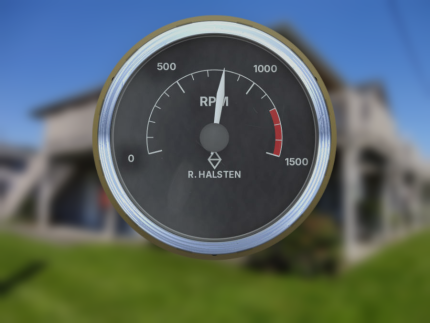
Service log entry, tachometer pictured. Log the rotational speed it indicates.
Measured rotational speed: 800 rpm
